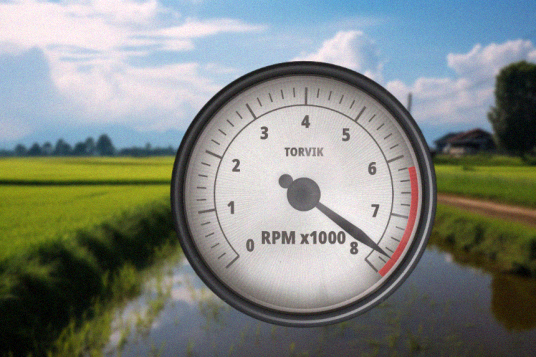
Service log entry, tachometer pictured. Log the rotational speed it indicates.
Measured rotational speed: 7700 rpm
